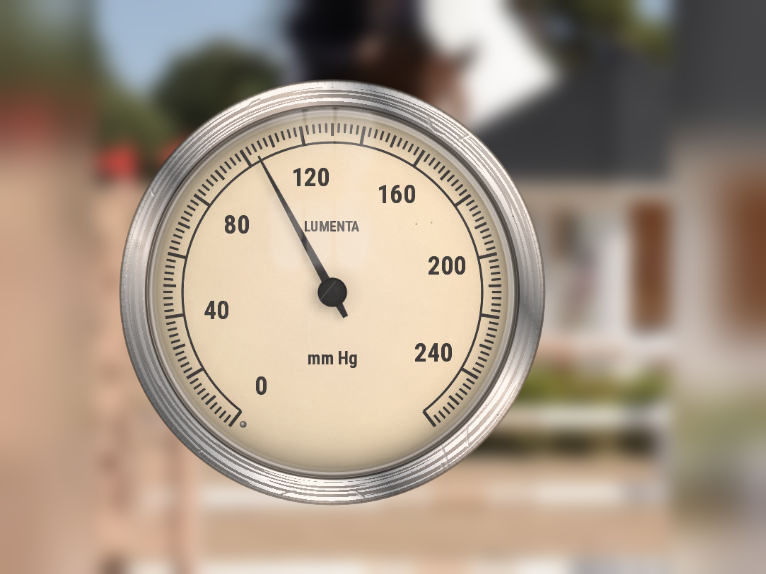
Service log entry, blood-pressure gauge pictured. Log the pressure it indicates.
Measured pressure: 104 mmHg
